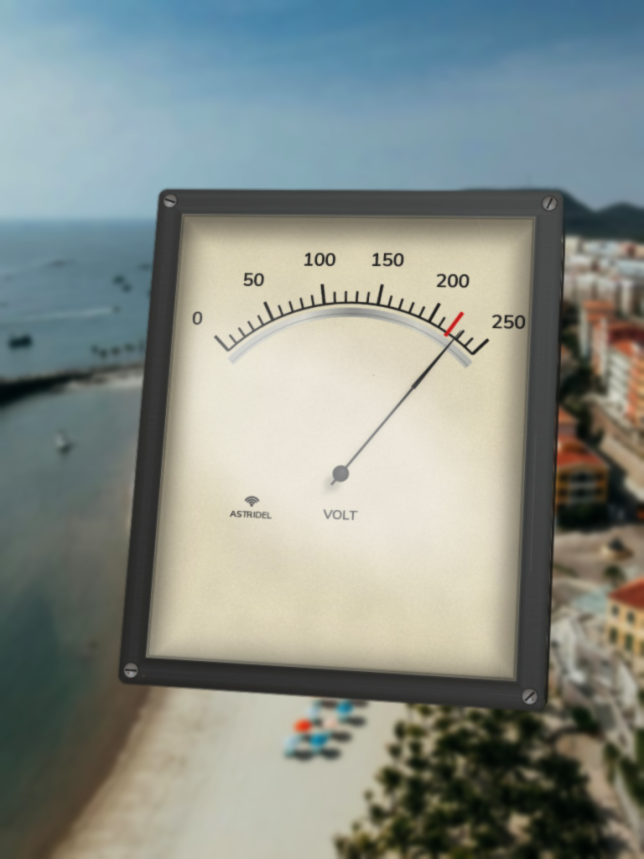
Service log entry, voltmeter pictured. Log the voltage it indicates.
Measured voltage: 230 V
